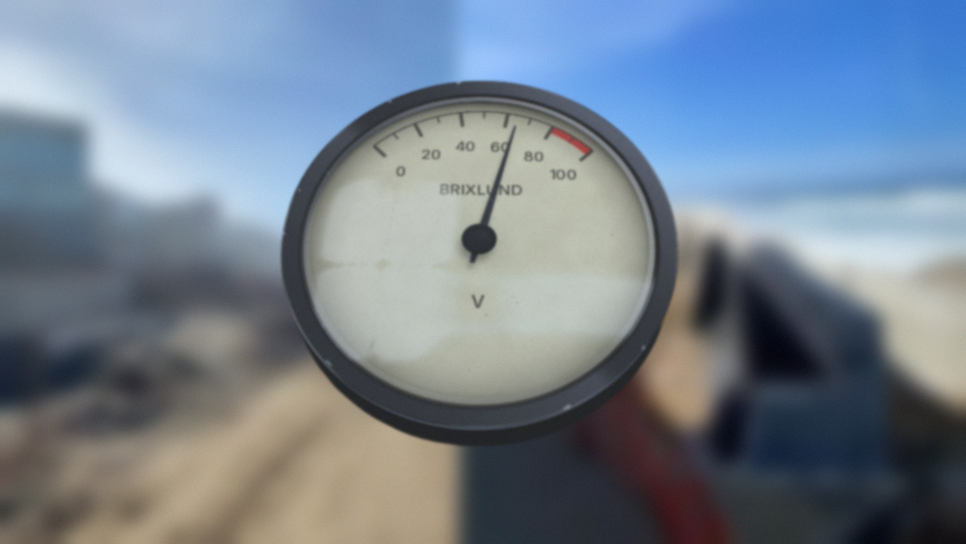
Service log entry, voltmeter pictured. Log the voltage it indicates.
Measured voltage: 65 V
